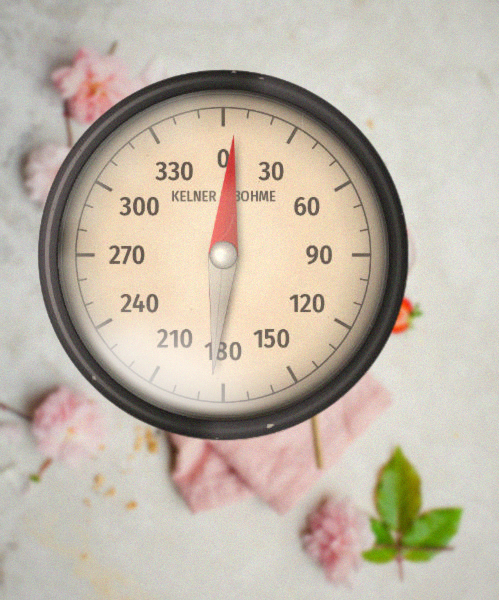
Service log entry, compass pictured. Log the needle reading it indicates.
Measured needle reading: 5 °
